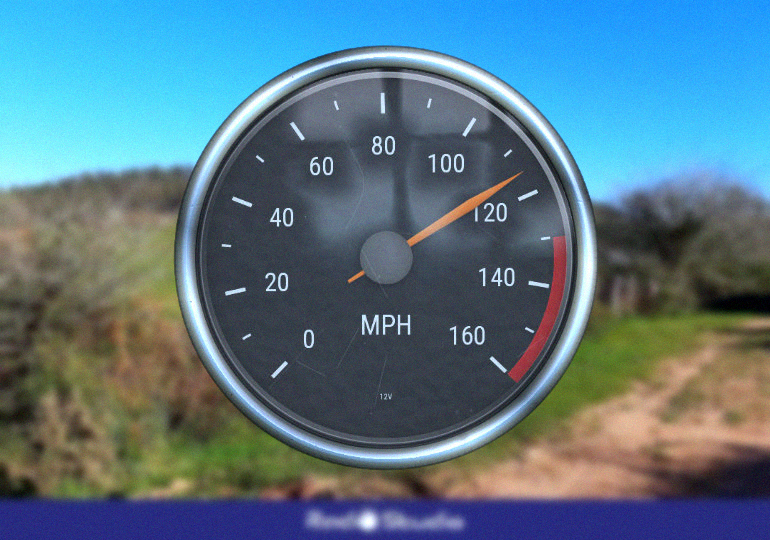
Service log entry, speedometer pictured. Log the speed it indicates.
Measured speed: 115 mph
